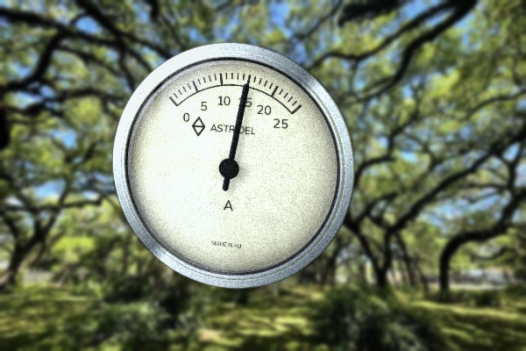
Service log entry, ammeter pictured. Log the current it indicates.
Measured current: 15 A
